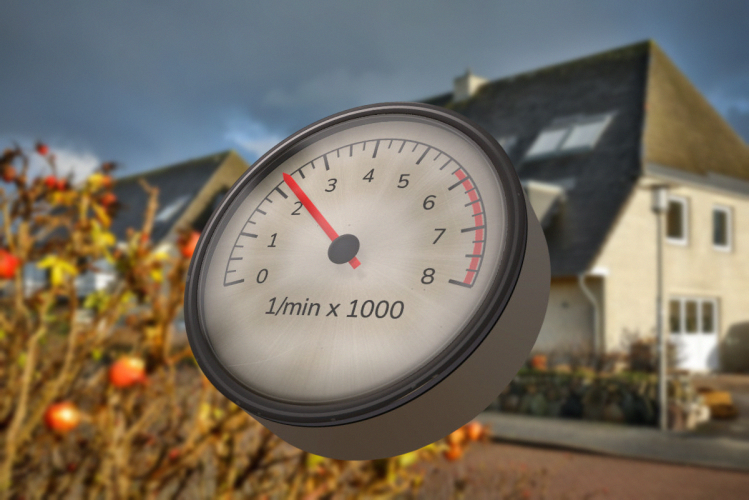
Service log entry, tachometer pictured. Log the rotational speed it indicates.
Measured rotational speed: 2250 rpm
